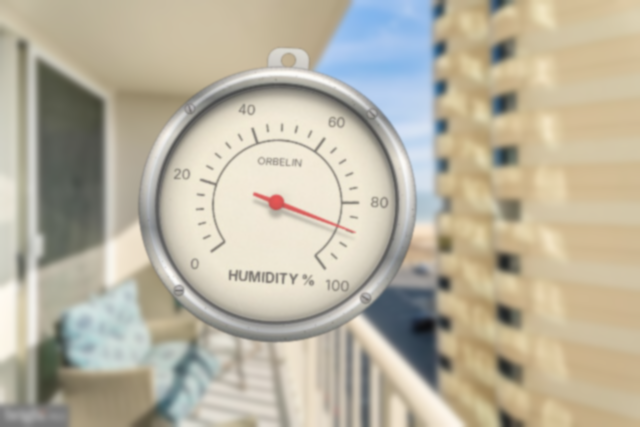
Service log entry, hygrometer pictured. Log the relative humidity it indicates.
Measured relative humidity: 88 %
